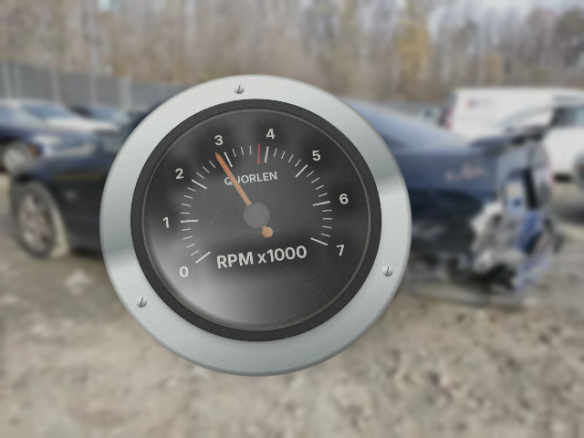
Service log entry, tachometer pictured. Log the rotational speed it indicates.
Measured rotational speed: 2800 rpm
